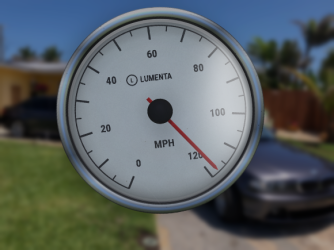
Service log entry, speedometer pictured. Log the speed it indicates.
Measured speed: 117.5 mph
